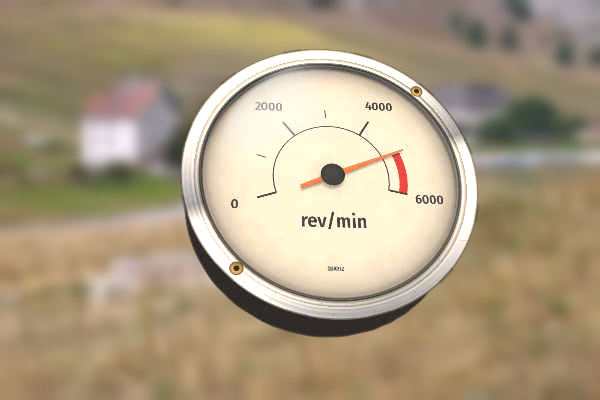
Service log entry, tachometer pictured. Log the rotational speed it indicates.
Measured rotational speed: 5000 rpm
